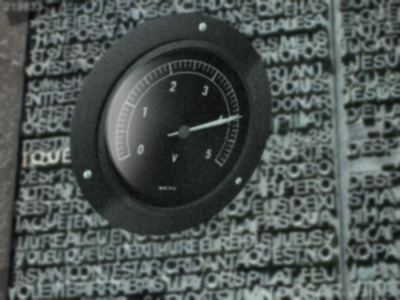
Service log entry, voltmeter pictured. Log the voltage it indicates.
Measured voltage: 4 V
